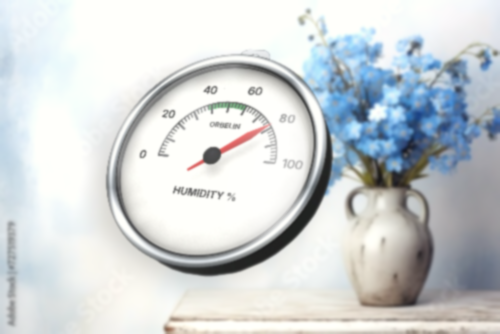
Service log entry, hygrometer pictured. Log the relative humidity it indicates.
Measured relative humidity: 80 %
